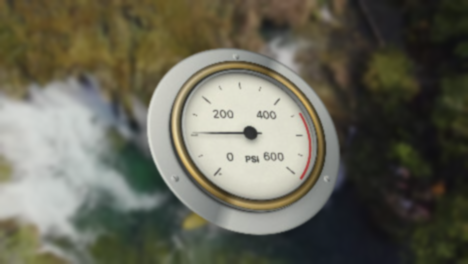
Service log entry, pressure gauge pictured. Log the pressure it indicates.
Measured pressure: 100 psi
